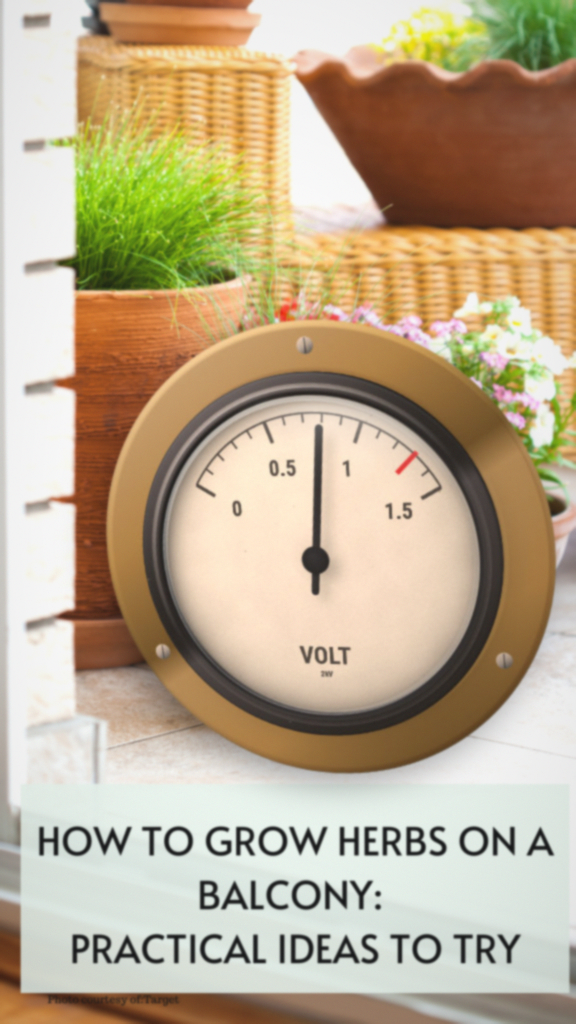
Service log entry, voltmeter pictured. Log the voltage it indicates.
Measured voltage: 0.8 V
